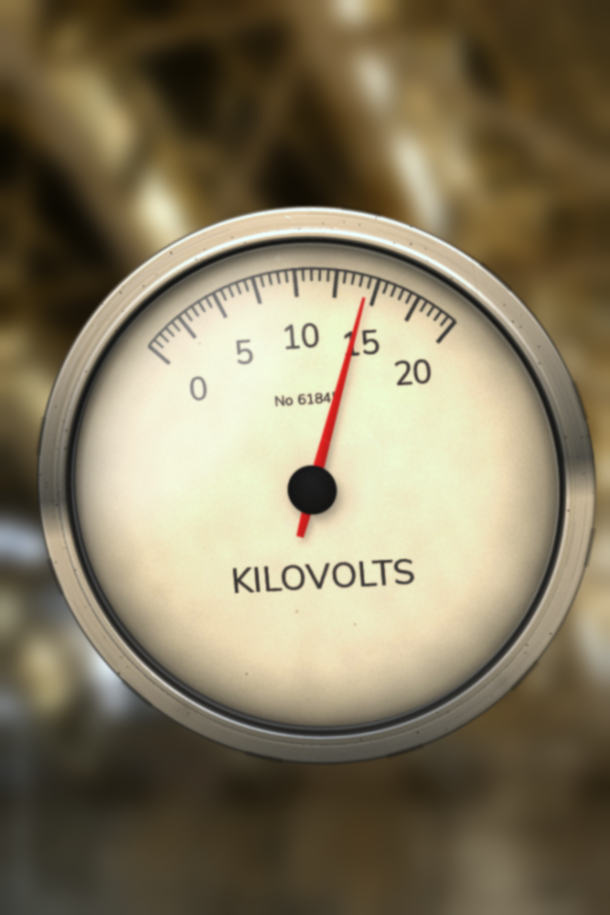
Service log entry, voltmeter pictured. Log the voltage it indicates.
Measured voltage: 14.5 kV
